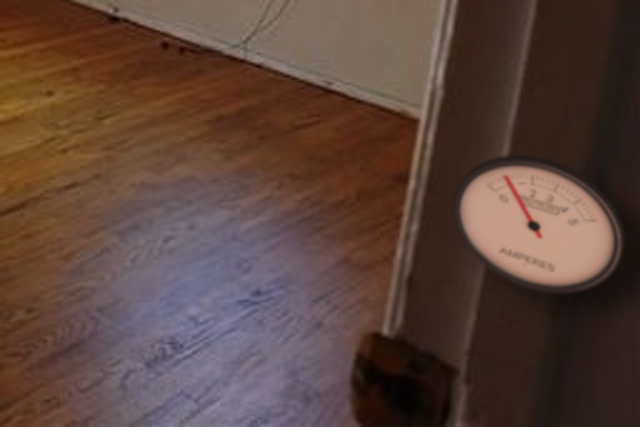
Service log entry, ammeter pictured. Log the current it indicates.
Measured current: 1 A
